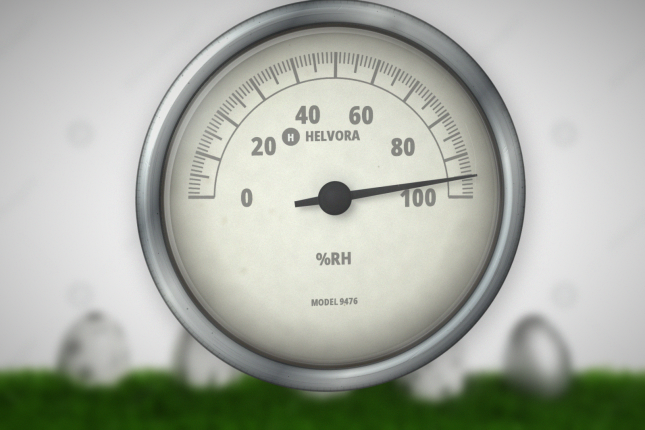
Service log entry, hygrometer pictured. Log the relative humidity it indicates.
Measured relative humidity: 95 %
